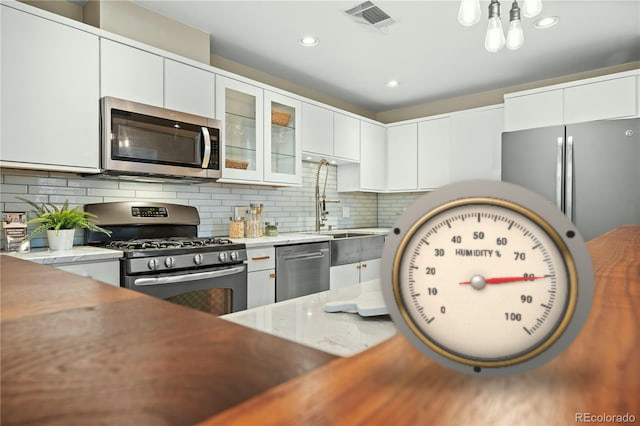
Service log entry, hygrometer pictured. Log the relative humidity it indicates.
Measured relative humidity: 80 %
